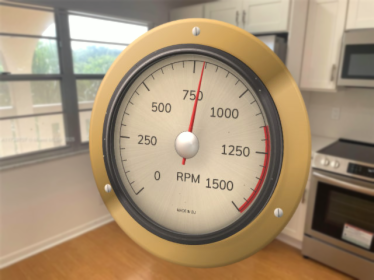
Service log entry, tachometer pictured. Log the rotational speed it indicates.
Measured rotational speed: 800 rpm
